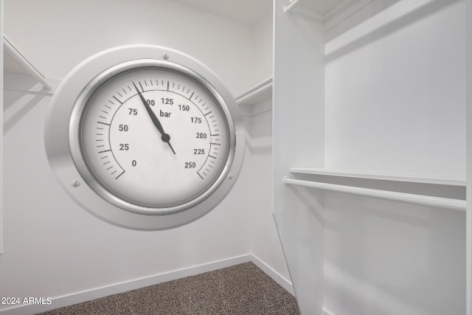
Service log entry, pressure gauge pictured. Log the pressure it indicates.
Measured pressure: 95 bar
